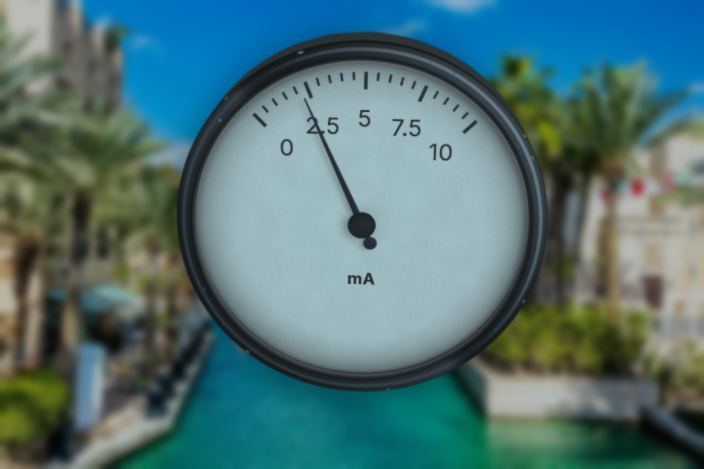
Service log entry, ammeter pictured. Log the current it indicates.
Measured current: 2.25 mA
